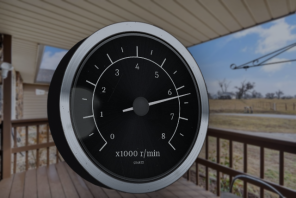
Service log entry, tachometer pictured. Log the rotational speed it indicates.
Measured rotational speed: 6250 rpm
